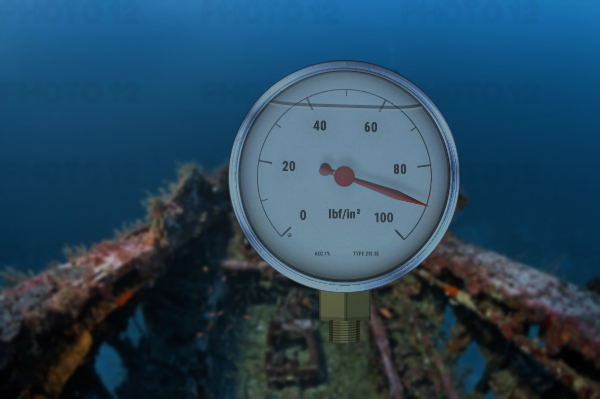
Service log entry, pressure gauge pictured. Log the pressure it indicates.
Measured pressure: 90 psi
